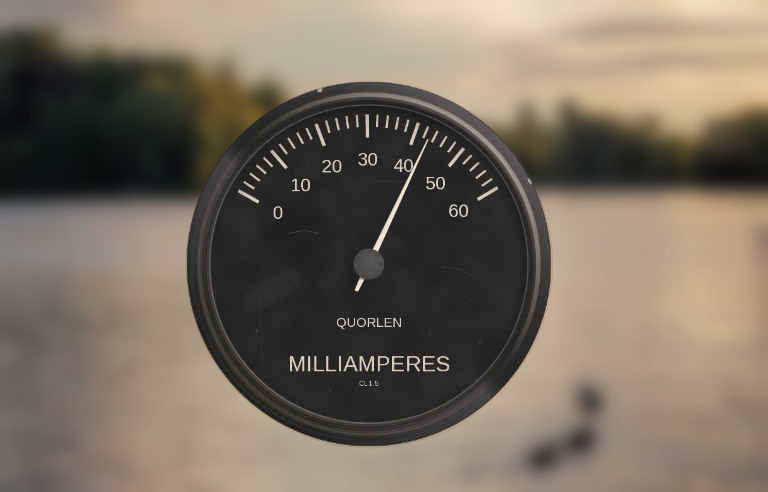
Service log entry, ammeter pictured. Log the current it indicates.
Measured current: 43 mA
